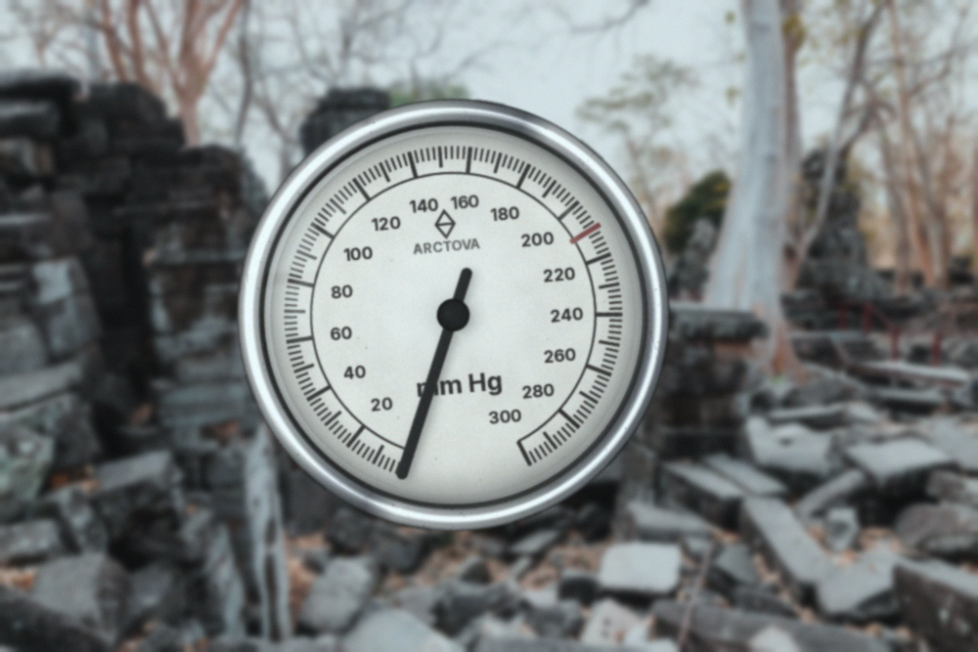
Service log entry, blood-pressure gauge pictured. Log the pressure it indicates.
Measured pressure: 0 mmHg
